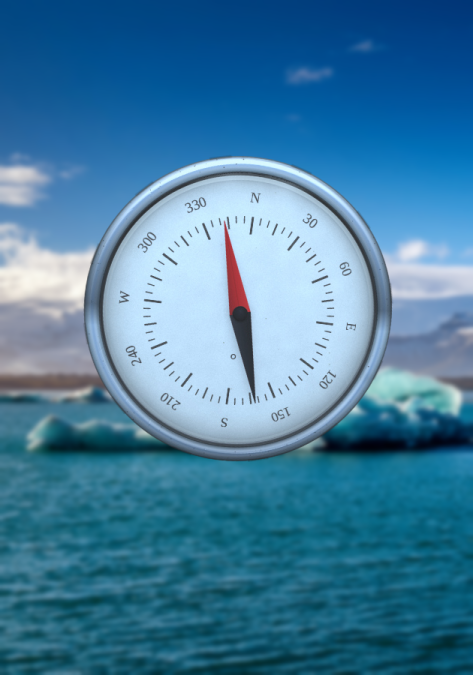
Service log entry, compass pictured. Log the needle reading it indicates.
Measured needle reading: 342.5 °
